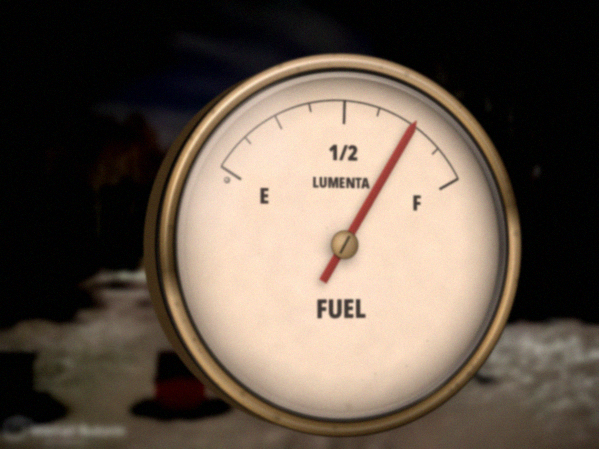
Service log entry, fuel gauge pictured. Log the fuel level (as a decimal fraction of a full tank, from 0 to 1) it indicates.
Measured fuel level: 0.75
